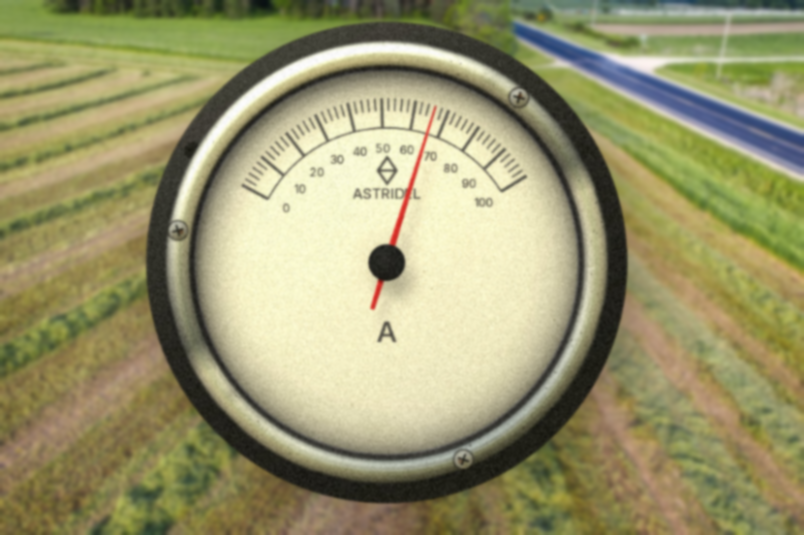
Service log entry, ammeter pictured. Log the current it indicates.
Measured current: 66 A
